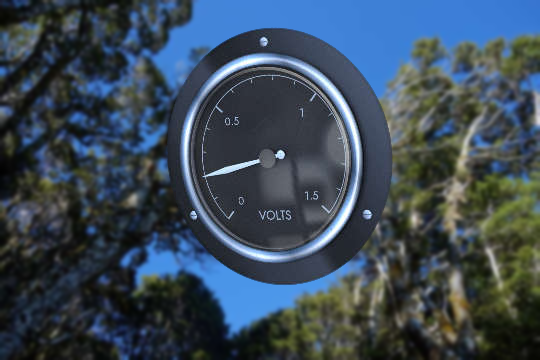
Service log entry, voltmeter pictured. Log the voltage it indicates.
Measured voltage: 0.2 V
